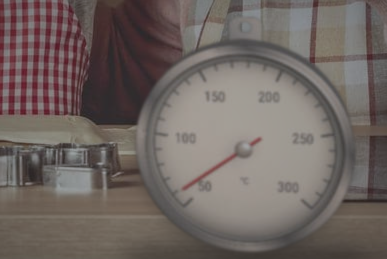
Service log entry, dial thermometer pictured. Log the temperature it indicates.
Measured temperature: 60 °C
